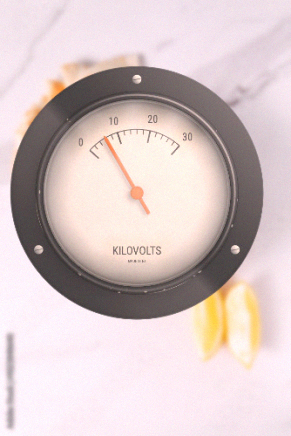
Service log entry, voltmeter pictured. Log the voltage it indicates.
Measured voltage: 6 kV
